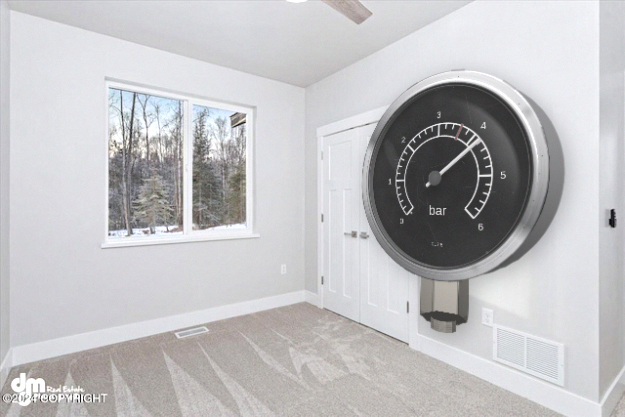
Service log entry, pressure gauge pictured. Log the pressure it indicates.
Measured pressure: 4.2 bar
